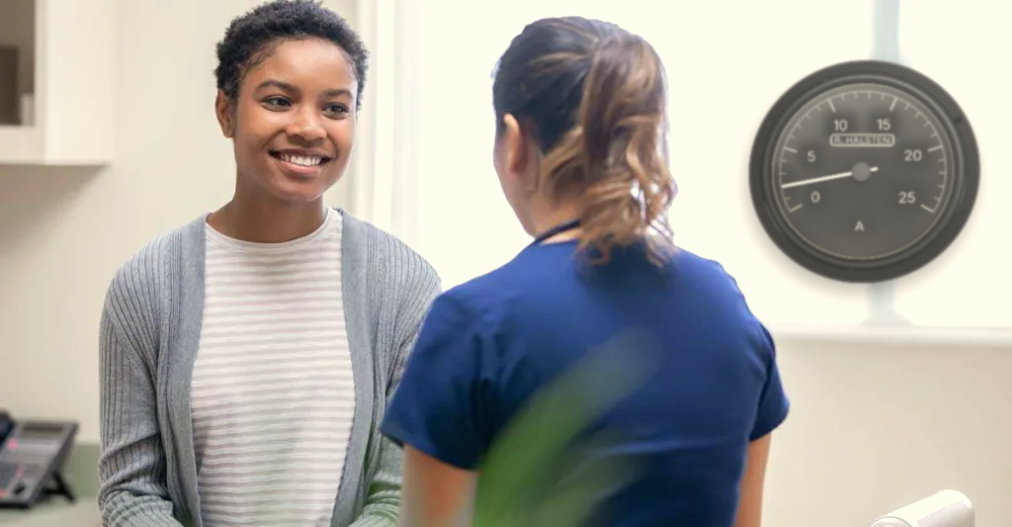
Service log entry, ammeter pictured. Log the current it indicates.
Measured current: 2 A
